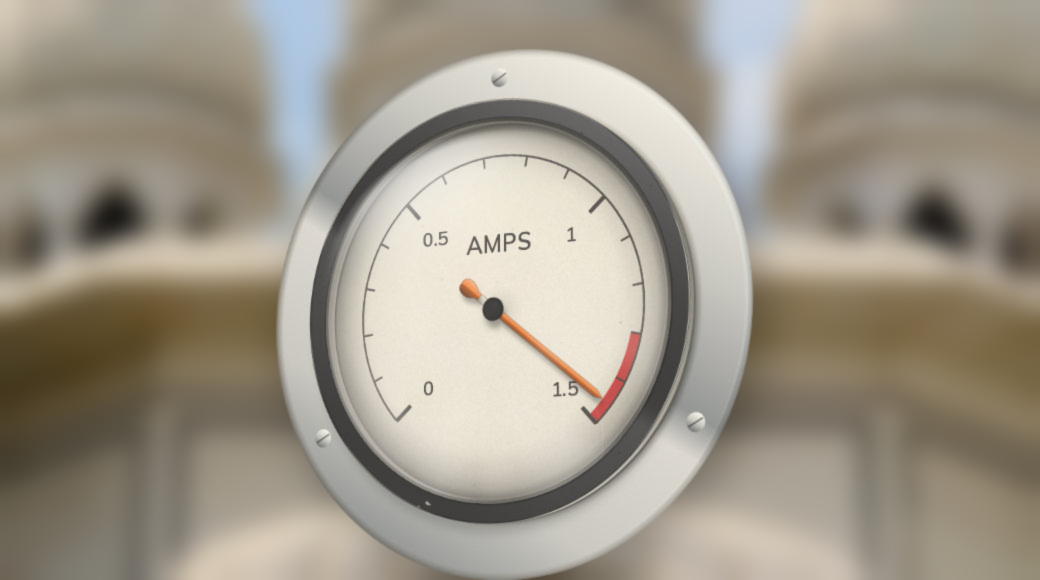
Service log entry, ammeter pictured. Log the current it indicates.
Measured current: 1.45 A
